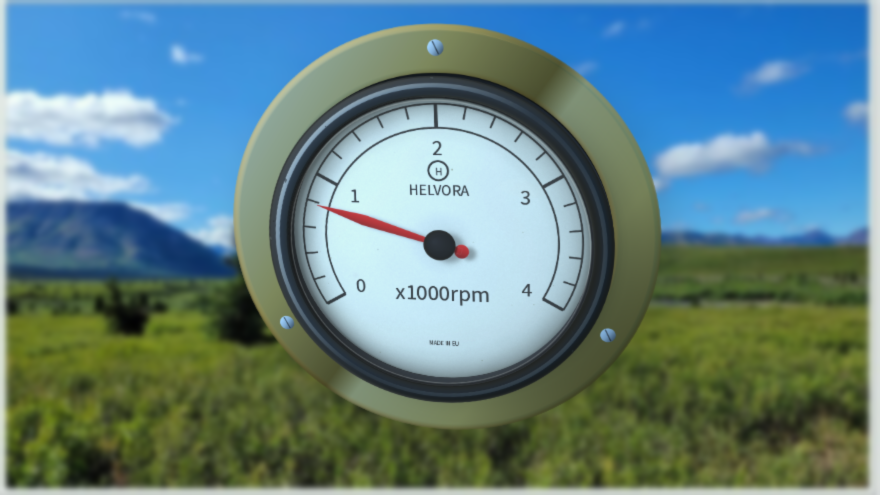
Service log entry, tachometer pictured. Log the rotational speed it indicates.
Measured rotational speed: 800 rpm
